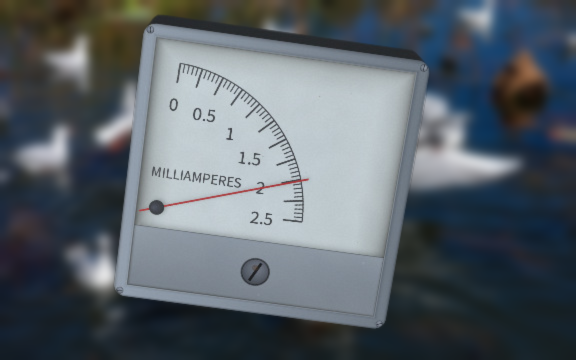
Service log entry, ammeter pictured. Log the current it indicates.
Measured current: 2 mA
